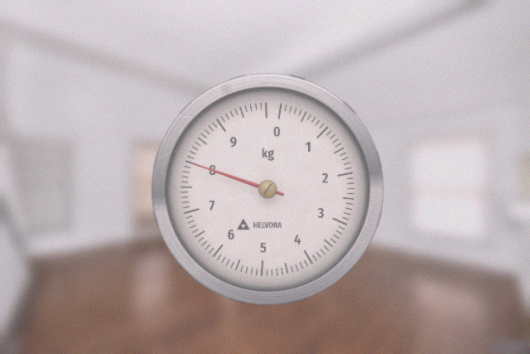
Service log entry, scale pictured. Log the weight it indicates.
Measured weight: 8 kg
